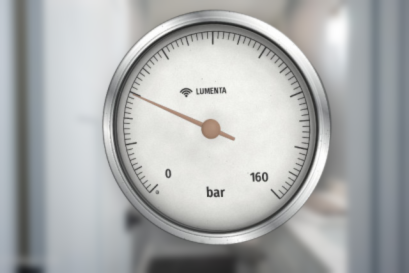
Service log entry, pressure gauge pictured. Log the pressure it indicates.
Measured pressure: 40 bar
